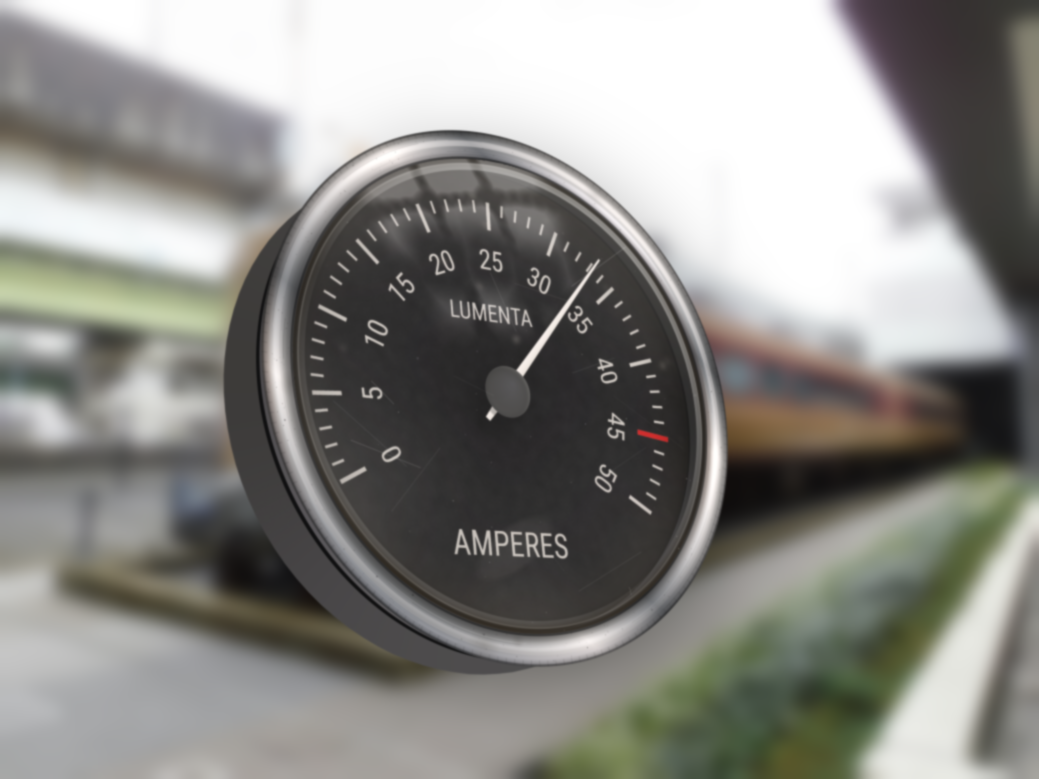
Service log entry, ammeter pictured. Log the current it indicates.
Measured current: 33 A
